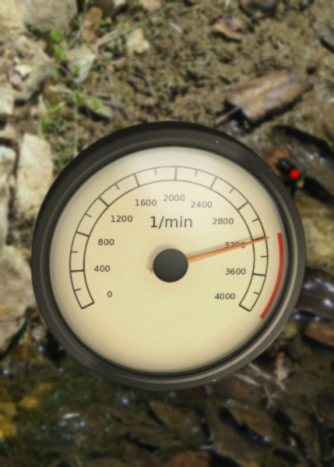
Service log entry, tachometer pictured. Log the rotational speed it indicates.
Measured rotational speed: 3200 rpm
